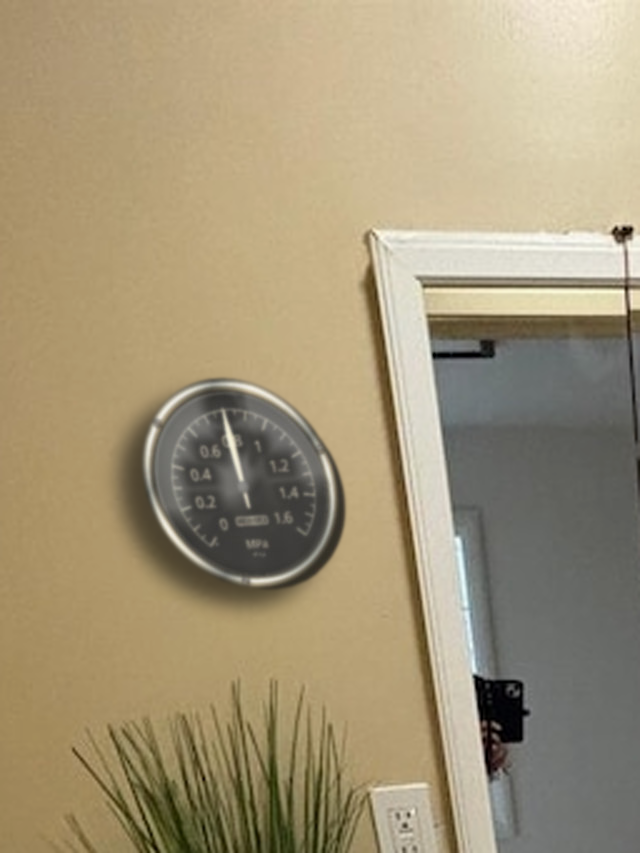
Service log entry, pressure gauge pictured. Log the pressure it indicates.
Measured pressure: 0.8 MPa
